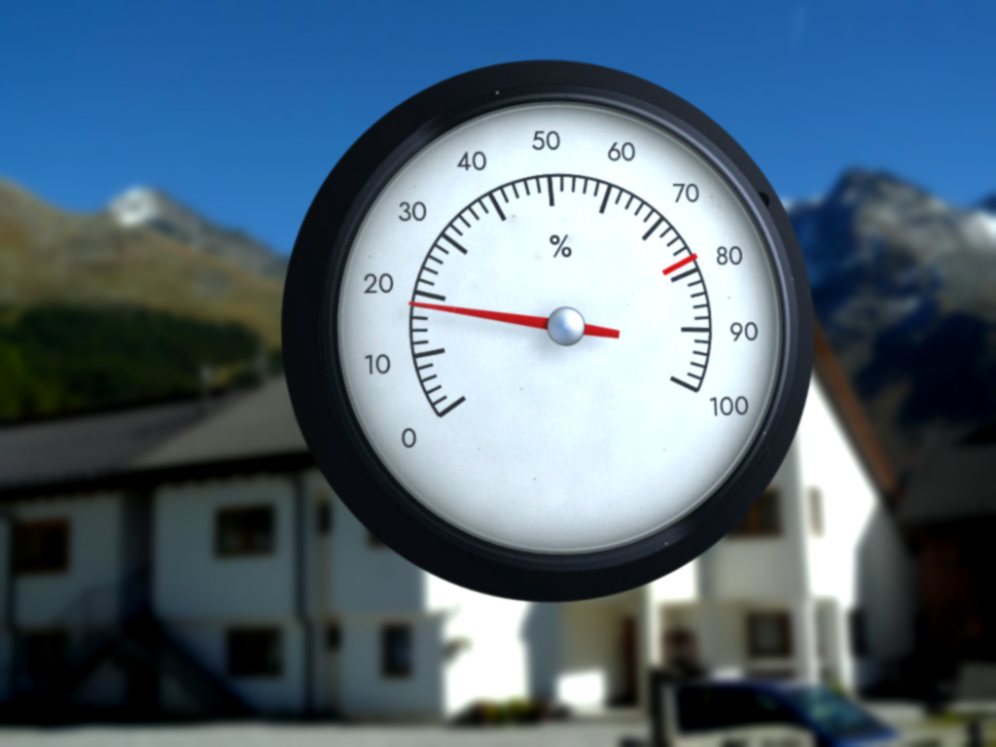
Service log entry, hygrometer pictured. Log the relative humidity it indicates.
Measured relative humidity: 18 %
